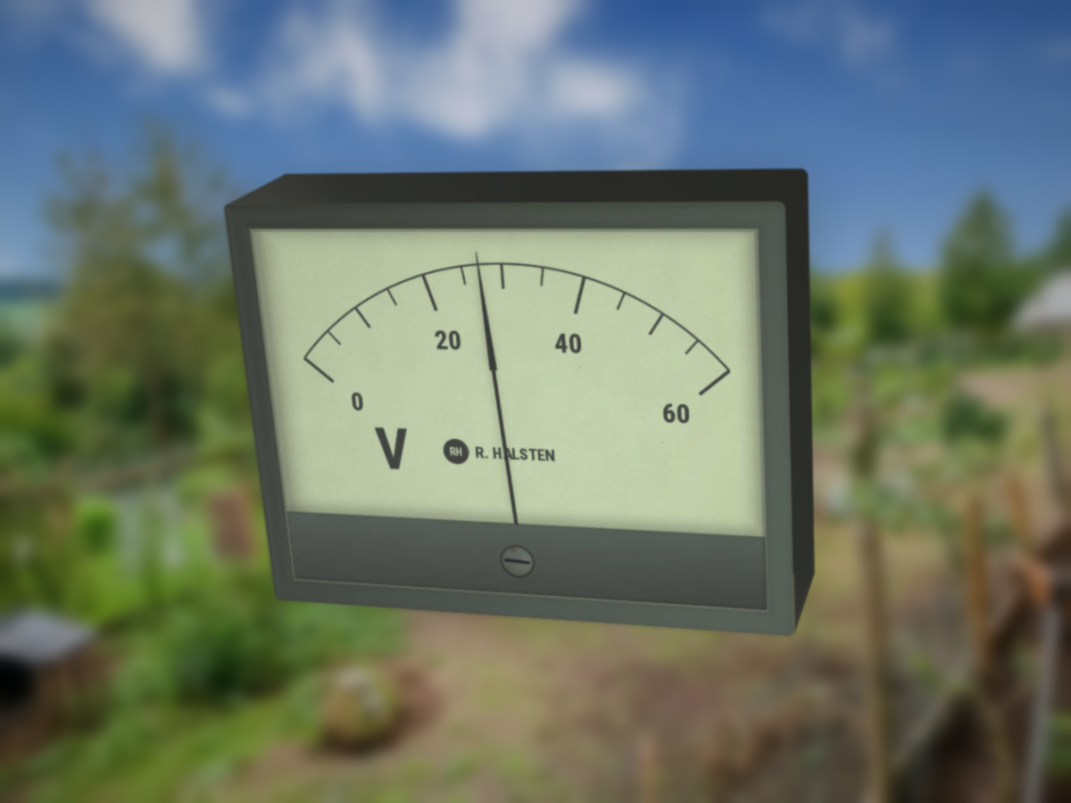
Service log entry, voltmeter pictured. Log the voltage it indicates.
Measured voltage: 27.5 V
